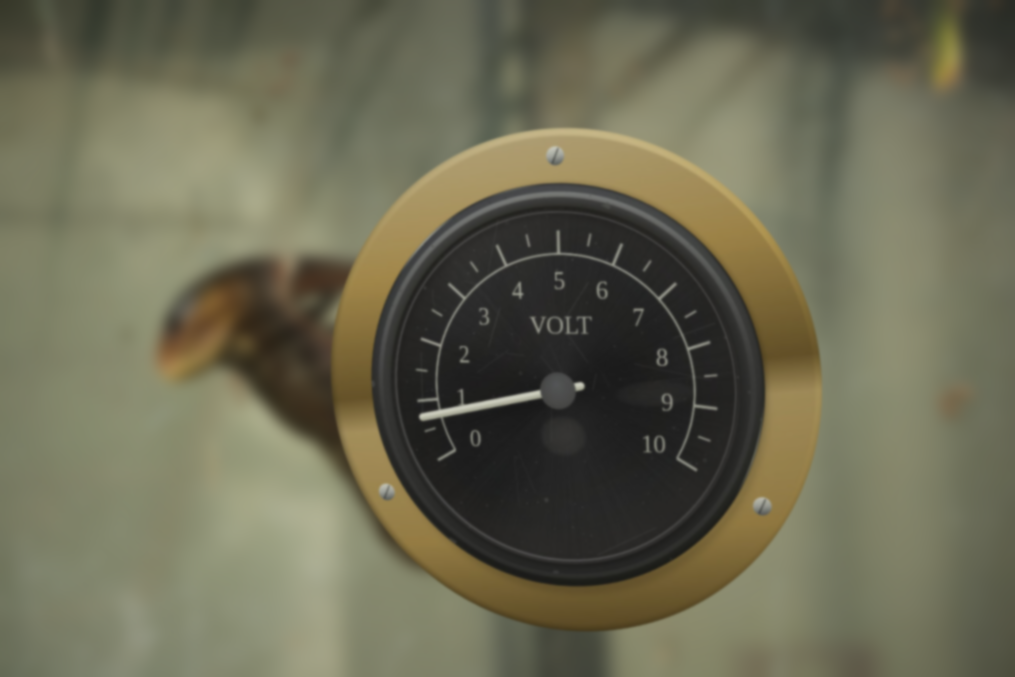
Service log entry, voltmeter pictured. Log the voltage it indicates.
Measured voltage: 0.75 V
